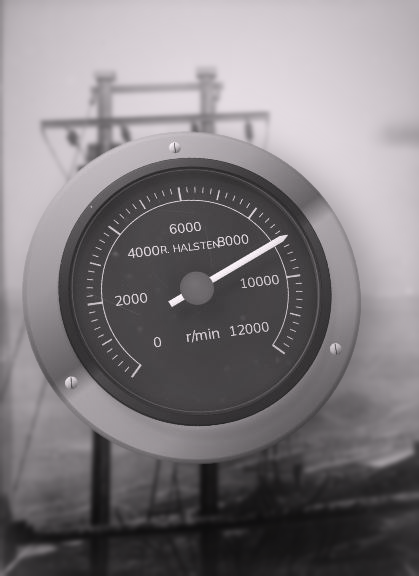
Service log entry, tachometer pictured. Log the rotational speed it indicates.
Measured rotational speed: 9000 rpm
